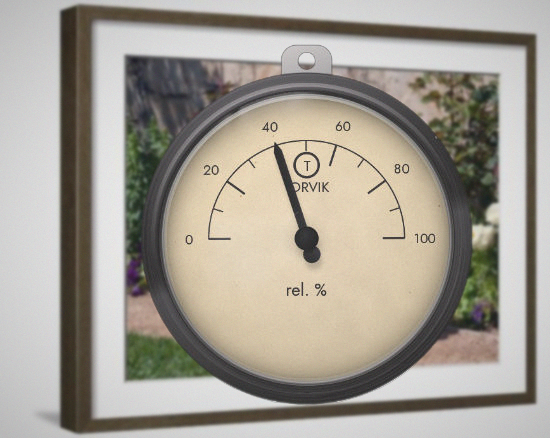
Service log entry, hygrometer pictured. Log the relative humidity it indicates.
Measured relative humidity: 40 %
